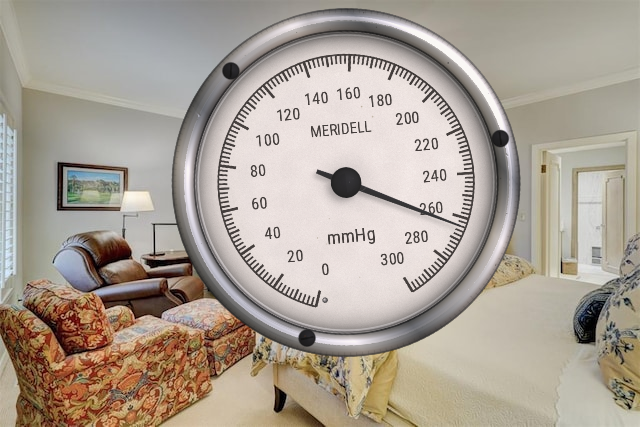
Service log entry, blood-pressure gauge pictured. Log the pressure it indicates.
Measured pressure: 264 mmHg
